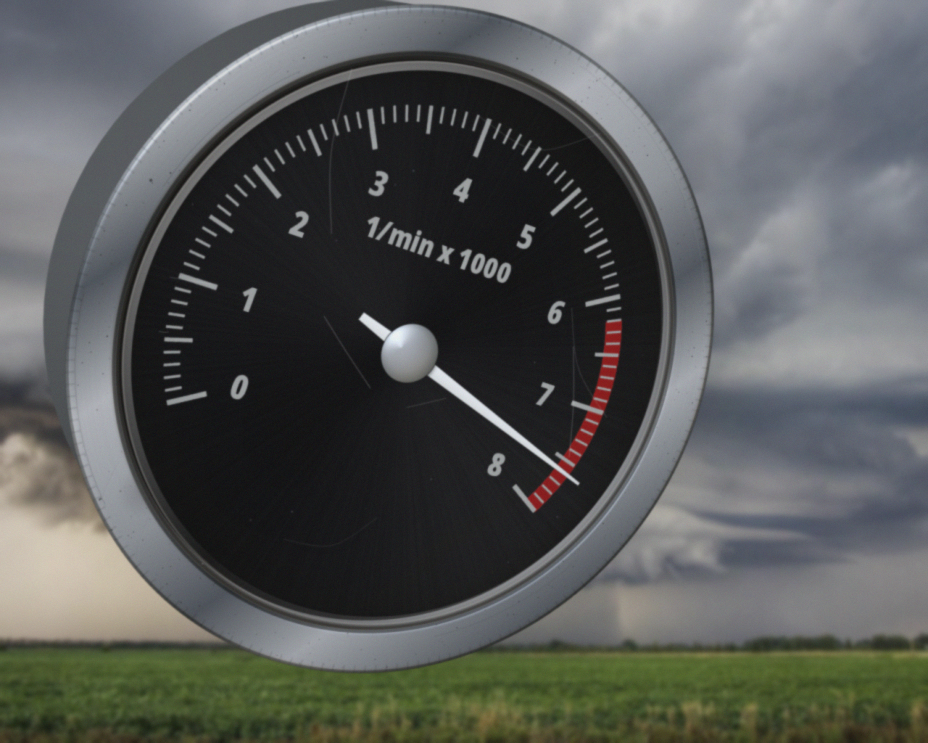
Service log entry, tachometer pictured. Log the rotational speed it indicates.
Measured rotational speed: 7600 rpm
